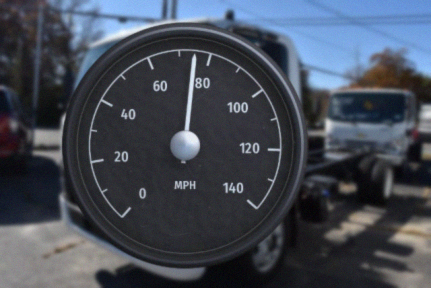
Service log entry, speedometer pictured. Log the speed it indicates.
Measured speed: 75 mph
